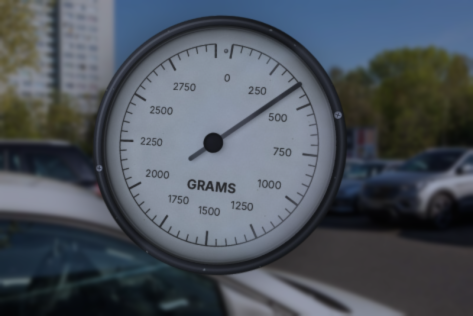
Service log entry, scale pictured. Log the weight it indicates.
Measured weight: 400 g
